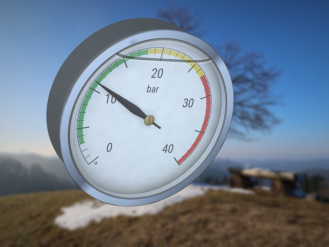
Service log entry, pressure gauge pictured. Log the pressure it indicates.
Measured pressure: 11 bar
